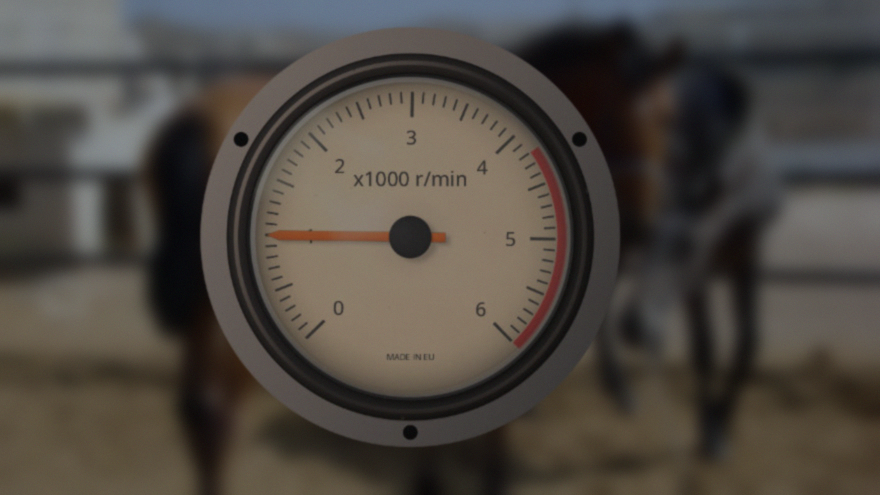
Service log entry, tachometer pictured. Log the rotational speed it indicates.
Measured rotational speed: 1000 rpm
